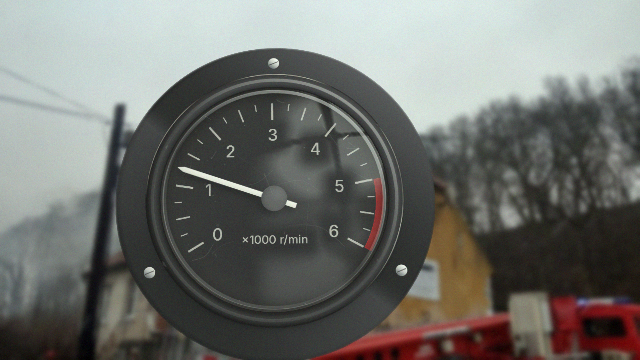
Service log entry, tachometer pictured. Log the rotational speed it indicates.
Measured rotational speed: 1250 rpm
